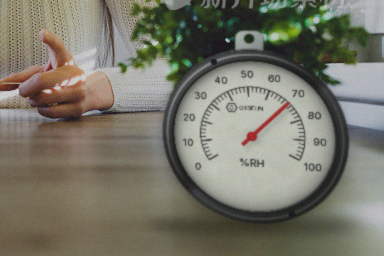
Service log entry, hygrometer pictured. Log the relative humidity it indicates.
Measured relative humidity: 70 %
